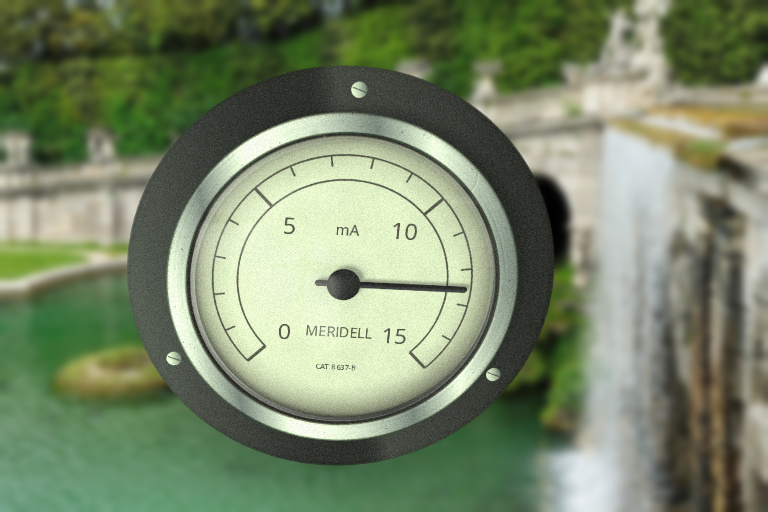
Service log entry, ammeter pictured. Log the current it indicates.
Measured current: 12.5 mA
